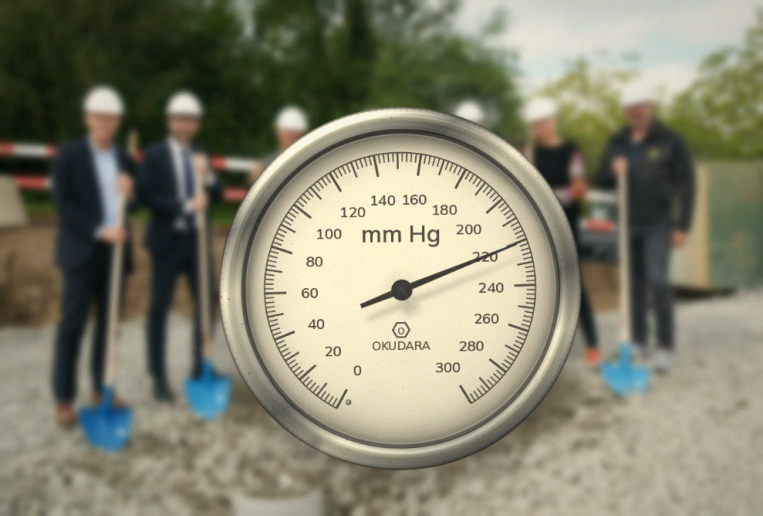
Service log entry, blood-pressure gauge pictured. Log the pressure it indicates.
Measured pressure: 220 mmHg
